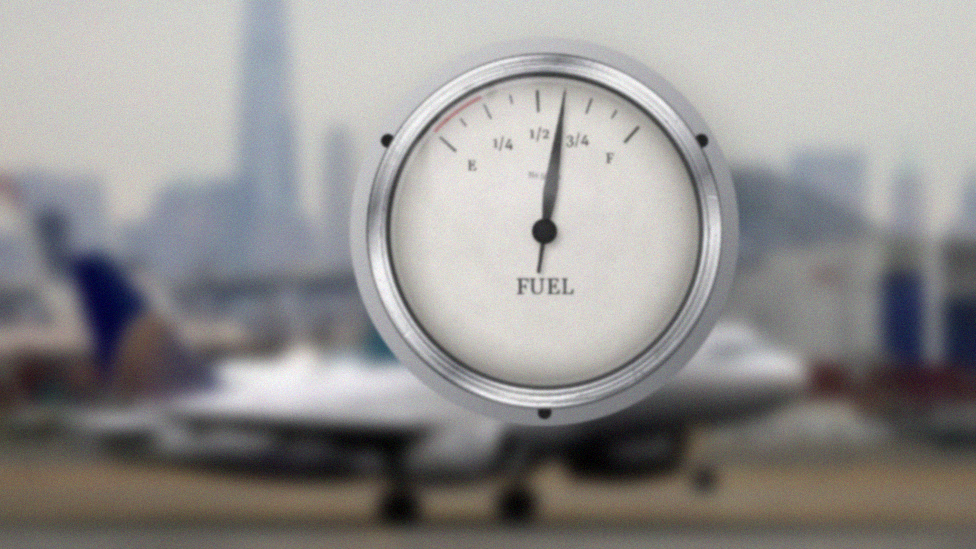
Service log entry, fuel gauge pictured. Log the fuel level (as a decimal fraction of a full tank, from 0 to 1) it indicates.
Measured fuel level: 0.625
